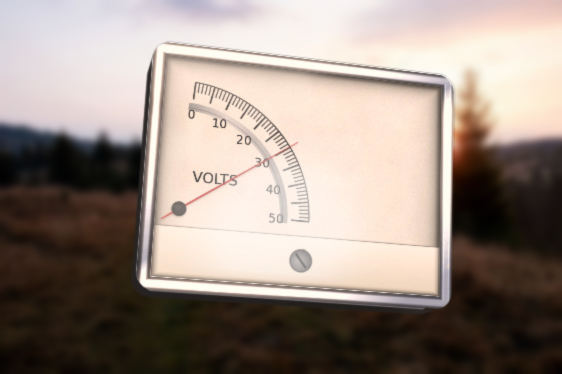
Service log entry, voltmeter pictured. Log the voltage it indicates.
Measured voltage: 30 V
